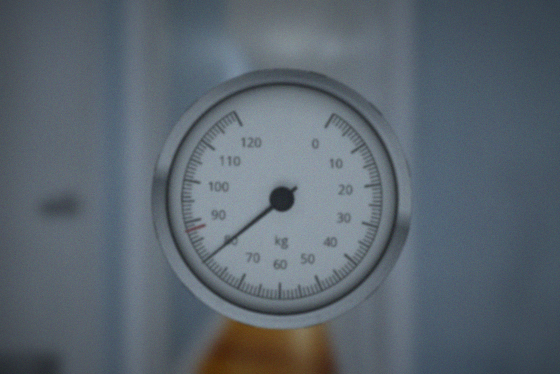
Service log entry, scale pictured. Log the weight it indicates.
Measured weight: 80 kg
